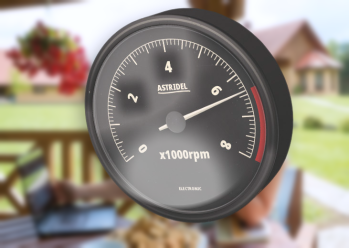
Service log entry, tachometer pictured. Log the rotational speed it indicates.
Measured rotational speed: 6400 rpm
